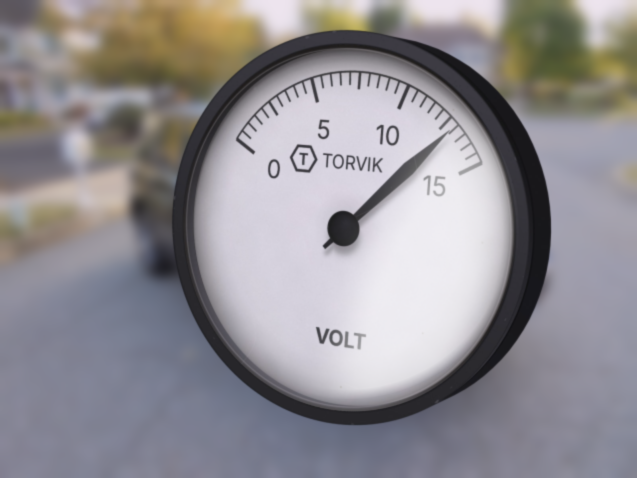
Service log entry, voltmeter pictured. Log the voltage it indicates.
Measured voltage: 13 V
